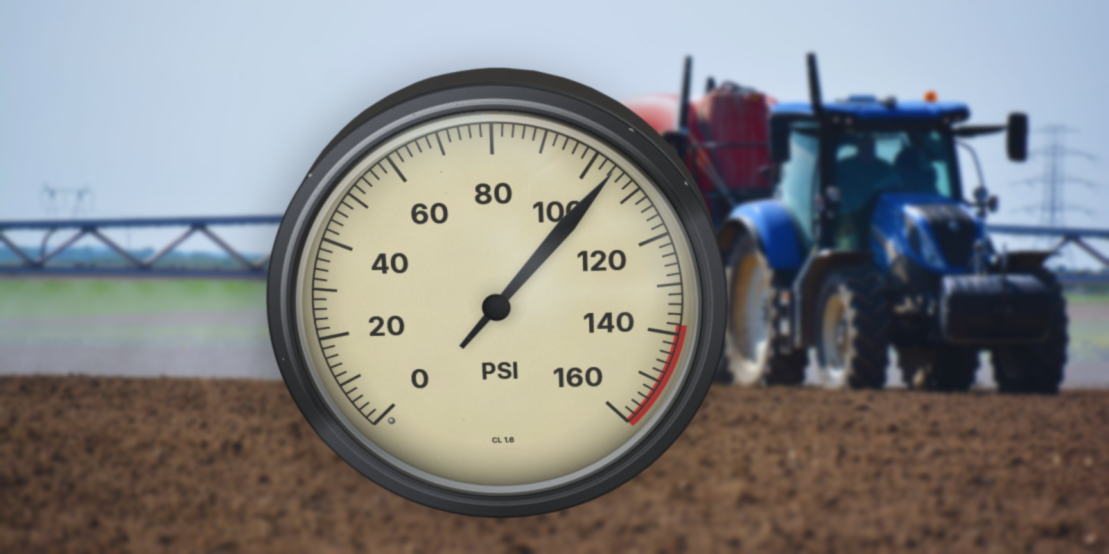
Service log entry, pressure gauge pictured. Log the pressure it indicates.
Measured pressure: 104 psi
